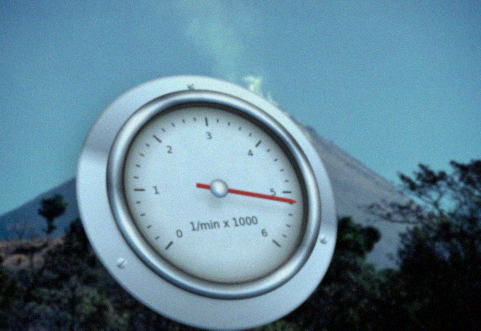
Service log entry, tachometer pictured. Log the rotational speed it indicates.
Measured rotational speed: 5200 rpm
